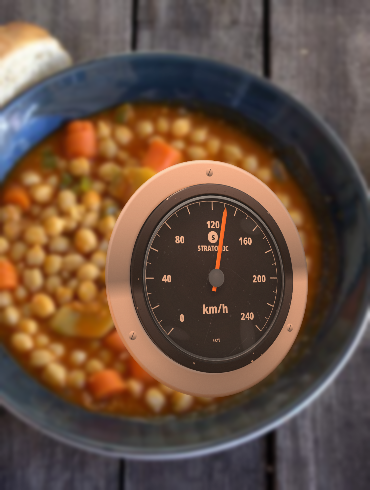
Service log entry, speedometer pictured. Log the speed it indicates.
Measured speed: 130 km/h
